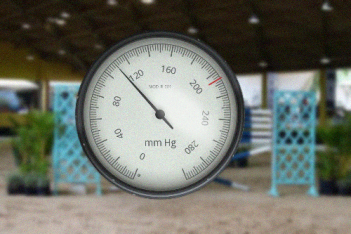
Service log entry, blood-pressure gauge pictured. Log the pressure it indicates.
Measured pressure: 110 mmHg
